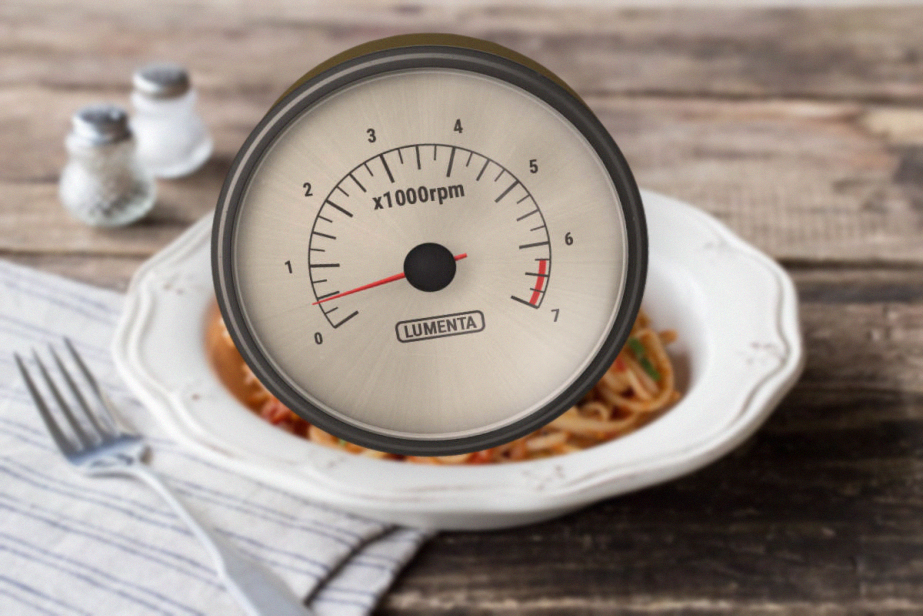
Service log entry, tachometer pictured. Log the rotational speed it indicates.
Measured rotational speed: 500 rpm
